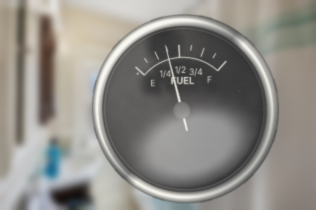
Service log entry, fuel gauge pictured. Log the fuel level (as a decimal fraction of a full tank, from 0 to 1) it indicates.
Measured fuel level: 0.375
